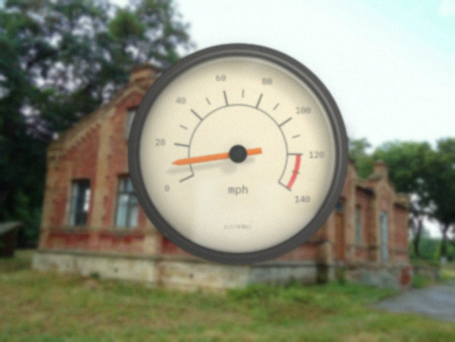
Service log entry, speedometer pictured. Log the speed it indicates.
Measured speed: 10 mph
